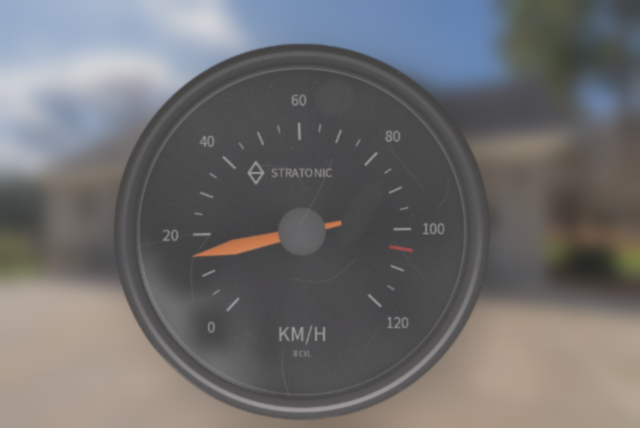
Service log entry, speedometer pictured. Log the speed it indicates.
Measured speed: 15 km/h
